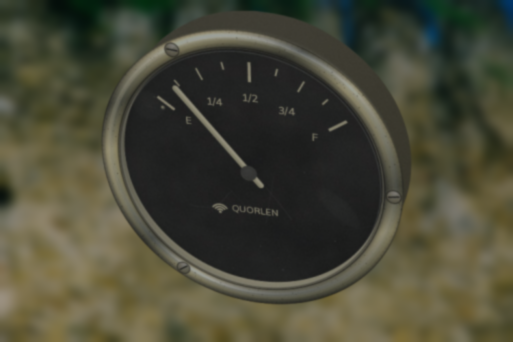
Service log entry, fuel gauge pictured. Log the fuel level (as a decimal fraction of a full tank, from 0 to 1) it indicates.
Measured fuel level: 0.125
